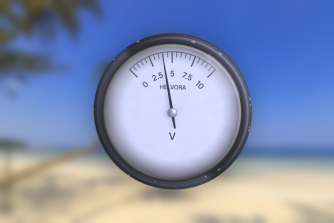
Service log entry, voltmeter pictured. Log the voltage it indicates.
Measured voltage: 4 V
